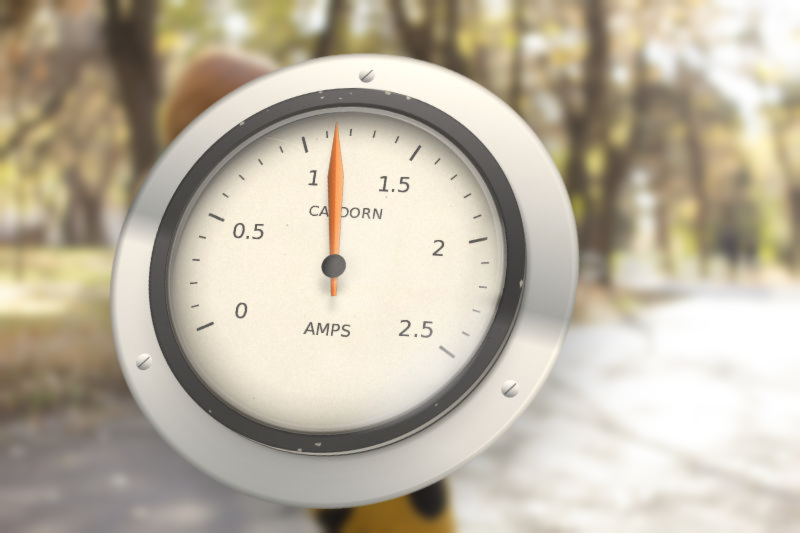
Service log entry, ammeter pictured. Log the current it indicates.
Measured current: 1.15 A
